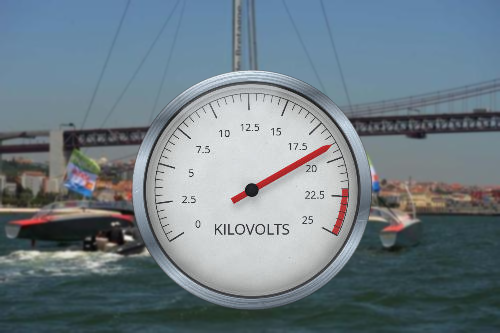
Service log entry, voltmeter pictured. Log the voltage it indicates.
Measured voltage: 19 kV
